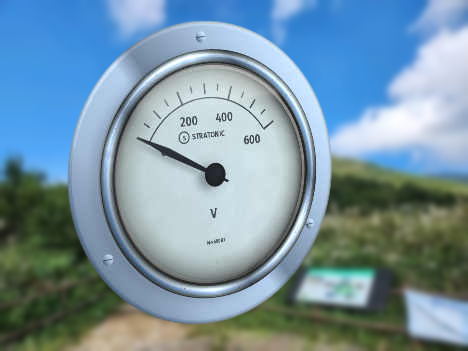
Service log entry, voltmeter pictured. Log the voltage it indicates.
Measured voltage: 0 V
